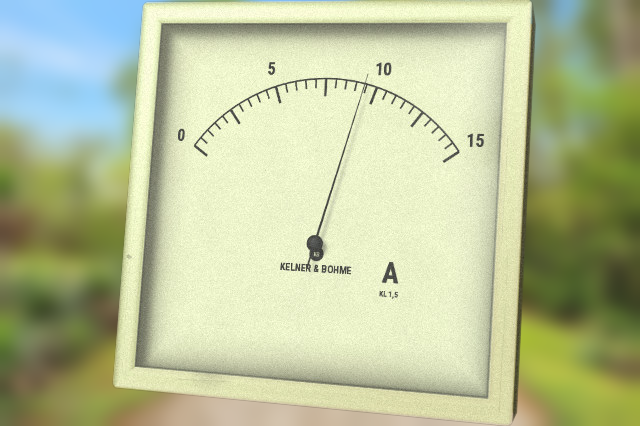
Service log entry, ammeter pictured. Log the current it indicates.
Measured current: 9.5 A
